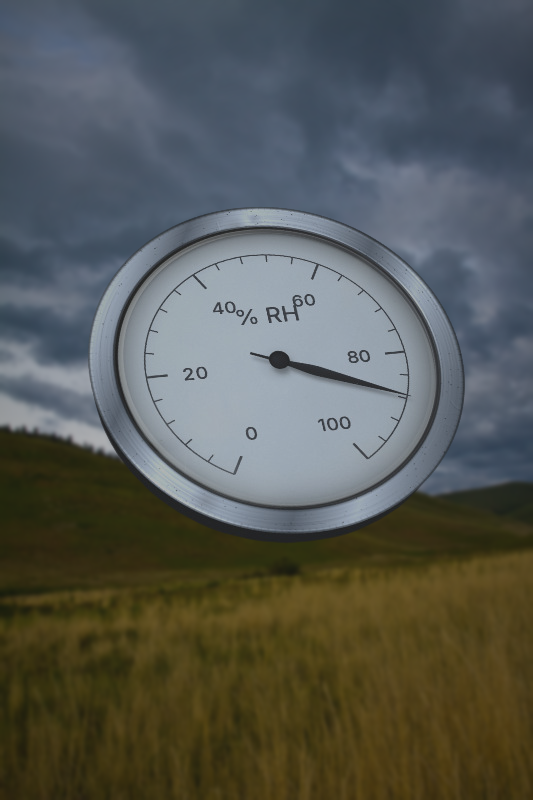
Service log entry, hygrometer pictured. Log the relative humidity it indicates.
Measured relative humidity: 88 %
